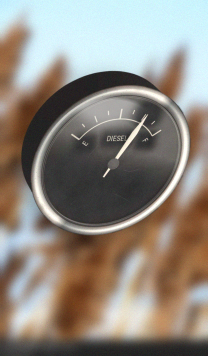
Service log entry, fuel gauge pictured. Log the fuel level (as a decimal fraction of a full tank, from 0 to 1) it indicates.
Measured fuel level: 0.75
